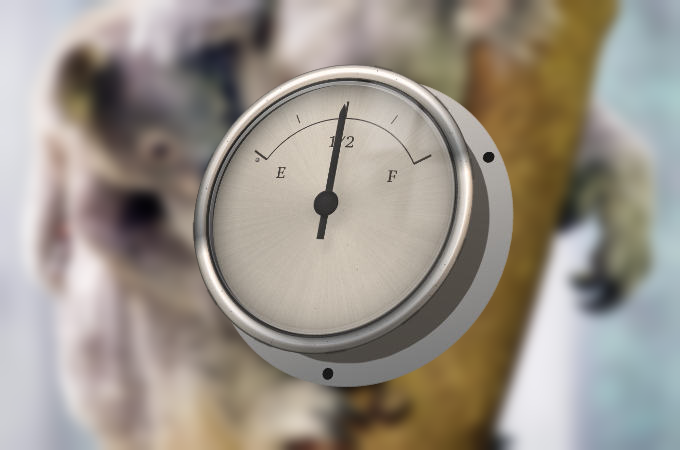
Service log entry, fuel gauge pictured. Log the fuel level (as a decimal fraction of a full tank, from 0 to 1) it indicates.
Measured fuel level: 0.5
